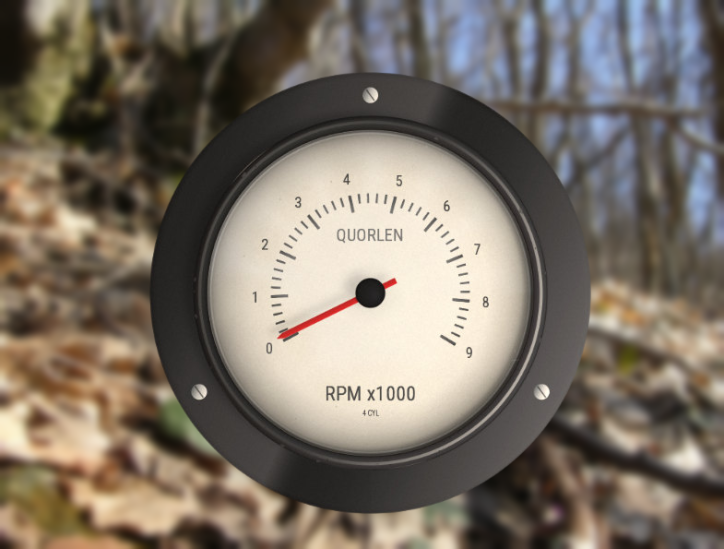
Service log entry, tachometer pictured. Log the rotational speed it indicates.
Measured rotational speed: 100 rpm
